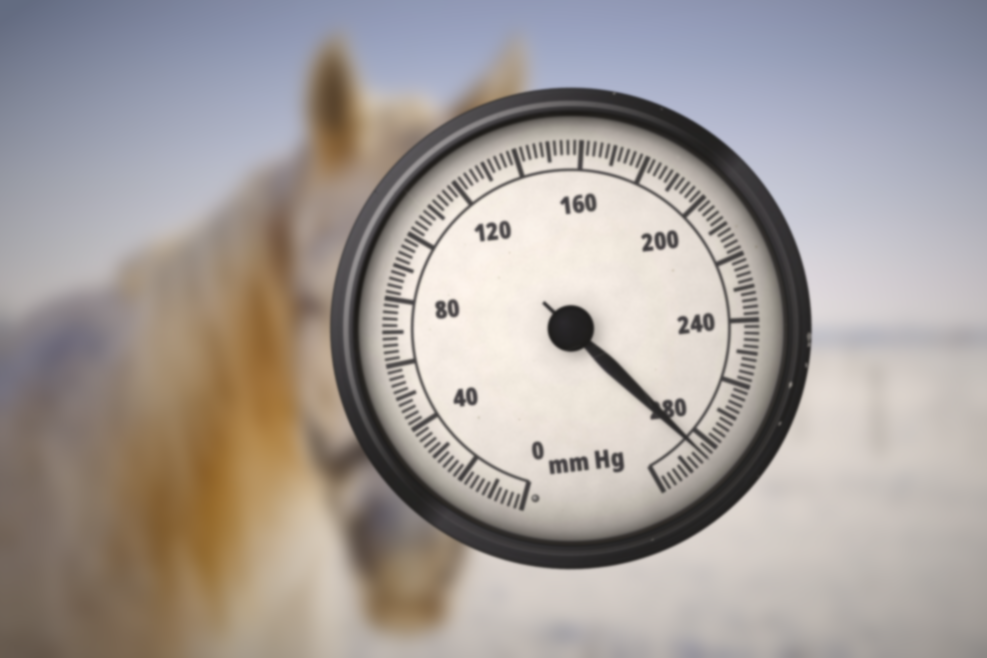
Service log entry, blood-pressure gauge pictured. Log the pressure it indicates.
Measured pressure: 284 mmHg
